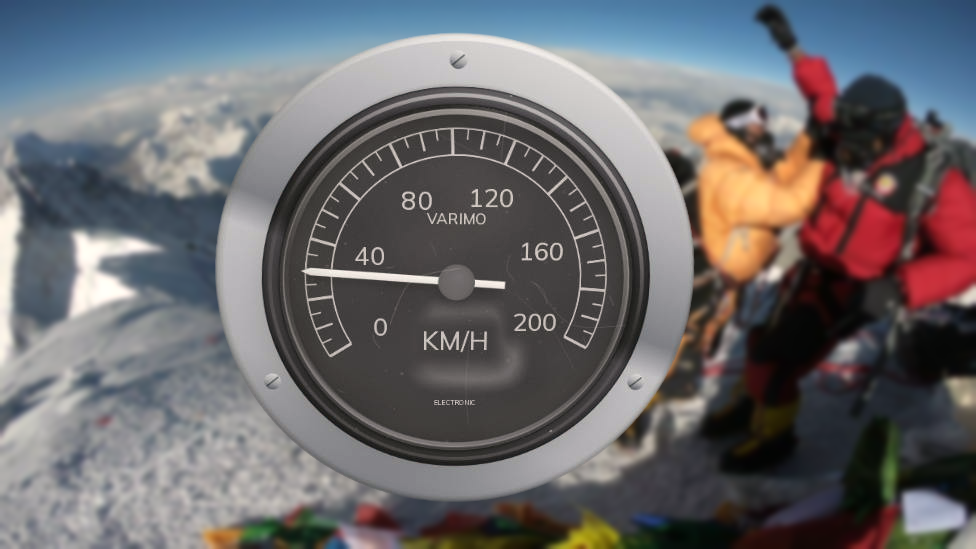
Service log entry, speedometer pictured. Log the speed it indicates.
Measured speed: 30 km/h
